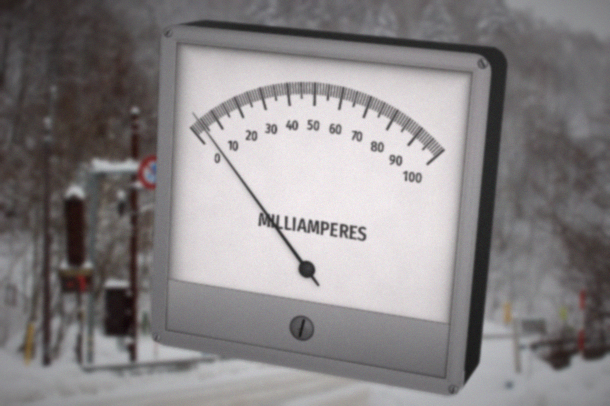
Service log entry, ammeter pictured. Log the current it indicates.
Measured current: 5 mA
